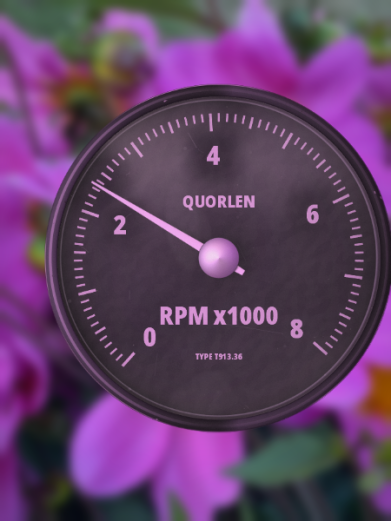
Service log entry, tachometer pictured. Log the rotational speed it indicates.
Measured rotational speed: 2350 rpm
